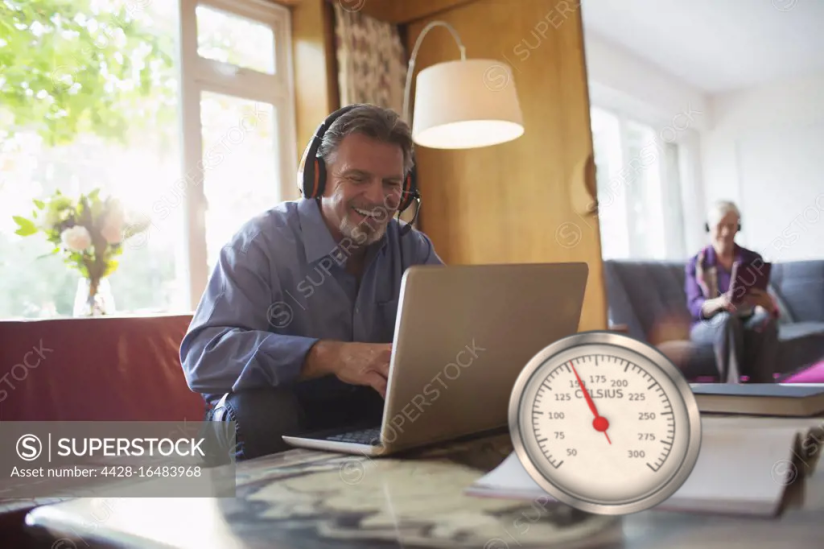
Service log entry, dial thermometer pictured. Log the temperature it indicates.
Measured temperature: 155 °C
